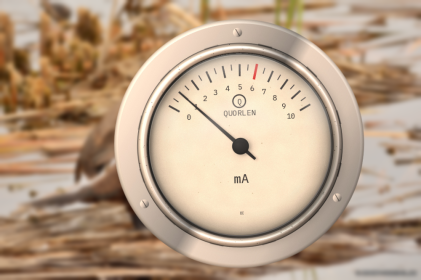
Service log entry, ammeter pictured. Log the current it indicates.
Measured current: 1 mA
